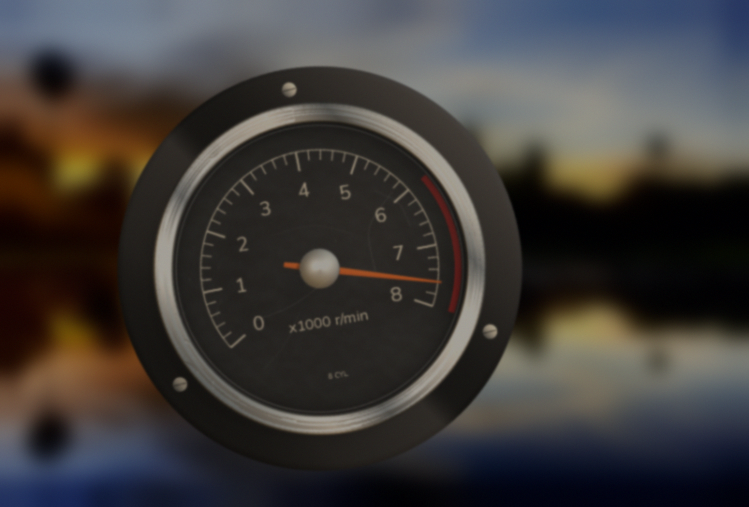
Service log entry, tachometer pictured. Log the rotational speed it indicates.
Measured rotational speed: 7600 rpm
